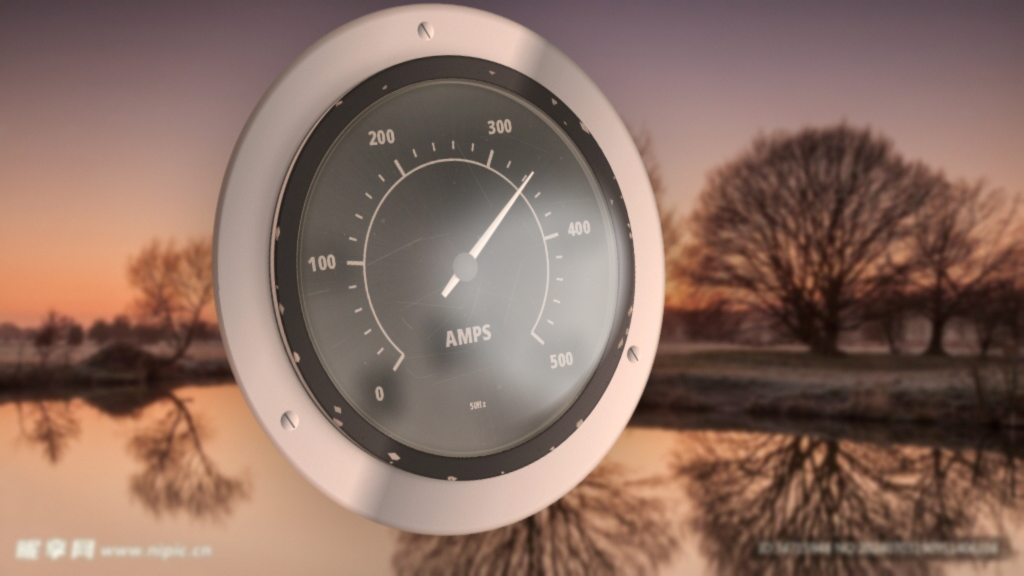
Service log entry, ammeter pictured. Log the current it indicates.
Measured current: 340 A
